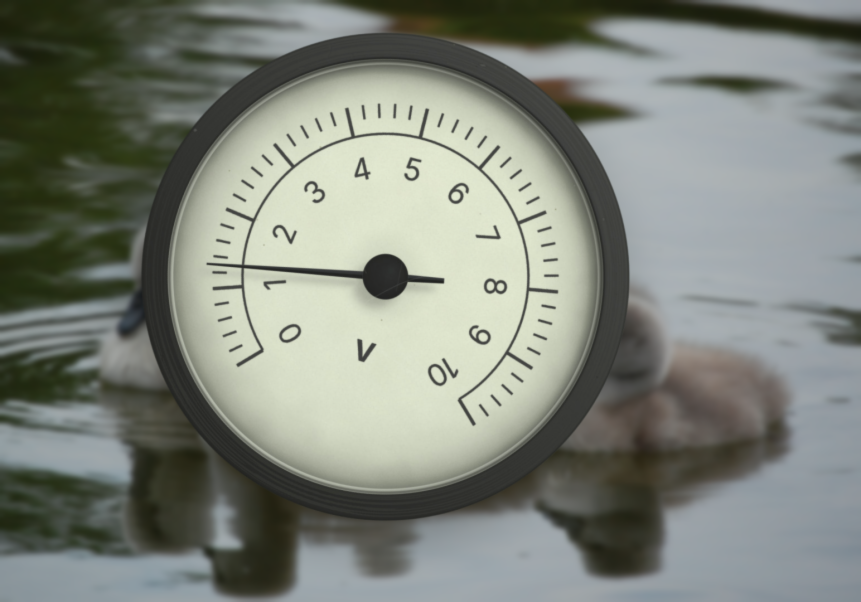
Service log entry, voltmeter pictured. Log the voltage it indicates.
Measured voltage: 1.3 V
